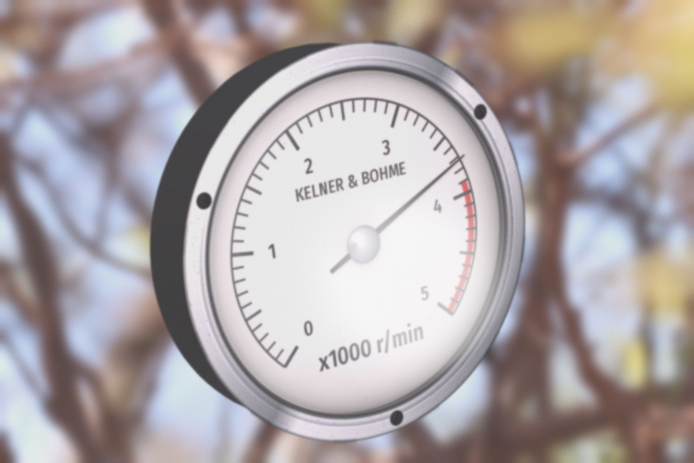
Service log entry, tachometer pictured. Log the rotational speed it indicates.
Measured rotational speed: 3700 rpm
